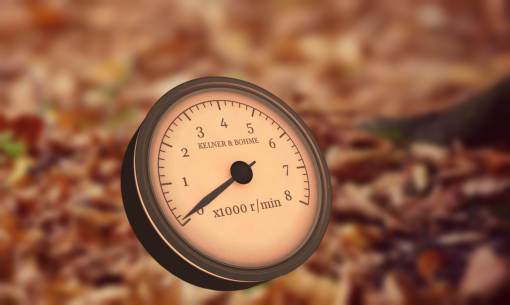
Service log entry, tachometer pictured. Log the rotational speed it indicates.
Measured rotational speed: 100 rpm
